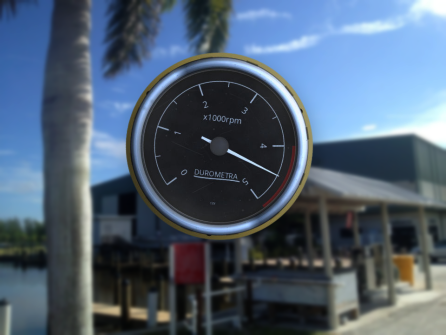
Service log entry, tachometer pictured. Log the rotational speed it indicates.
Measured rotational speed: 4500 rpm
